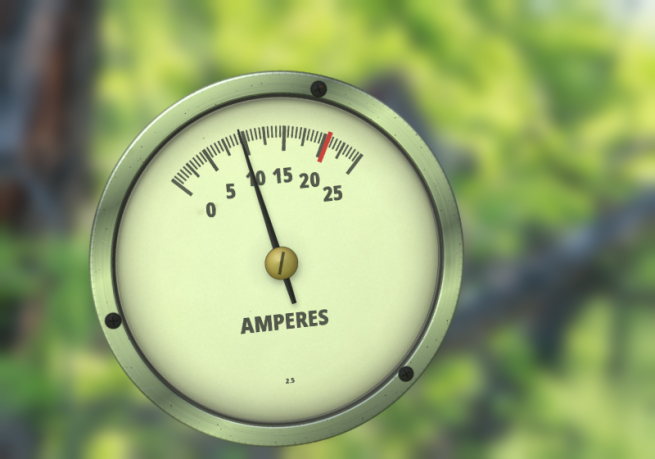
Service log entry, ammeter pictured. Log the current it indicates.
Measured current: 9.5 A
